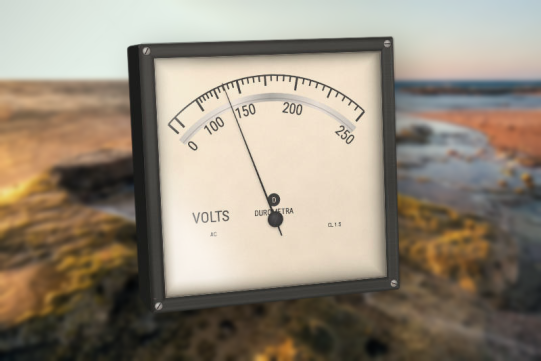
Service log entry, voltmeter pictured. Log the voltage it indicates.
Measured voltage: 135 V
